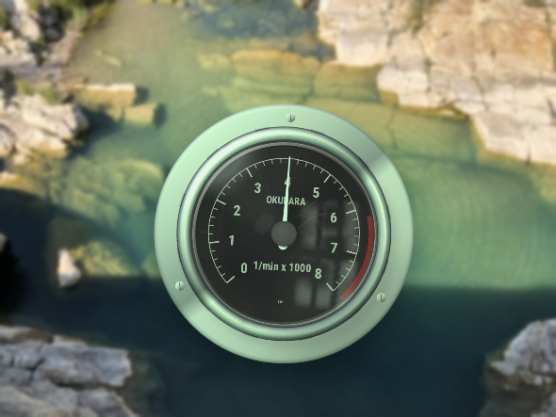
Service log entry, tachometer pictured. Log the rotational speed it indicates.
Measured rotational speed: 4000 rpm
